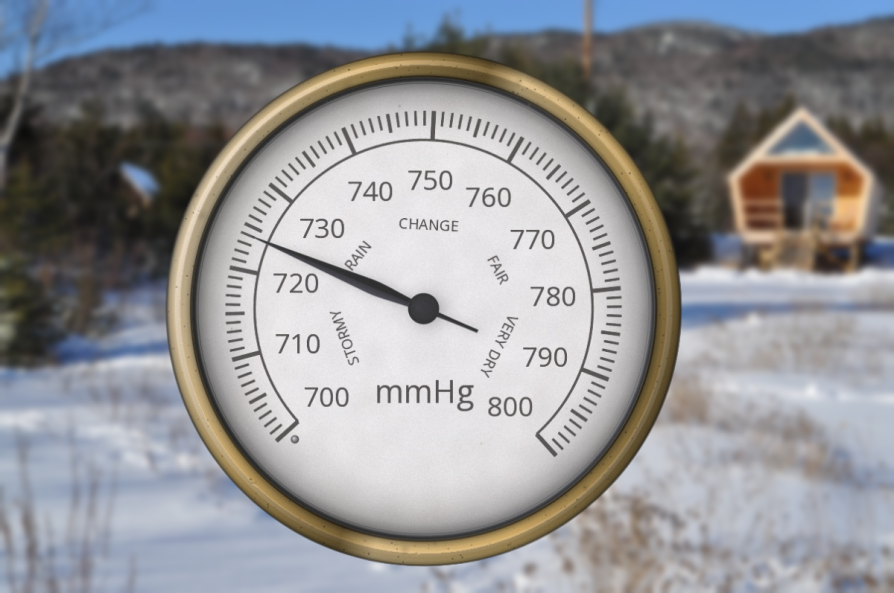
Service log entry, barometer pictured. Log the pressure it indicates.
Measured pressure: 724 mmHg
